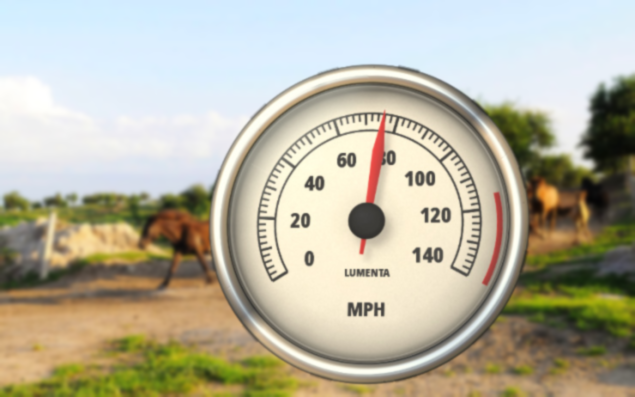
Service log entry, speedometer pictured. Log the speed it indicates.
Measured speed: 76 mph
